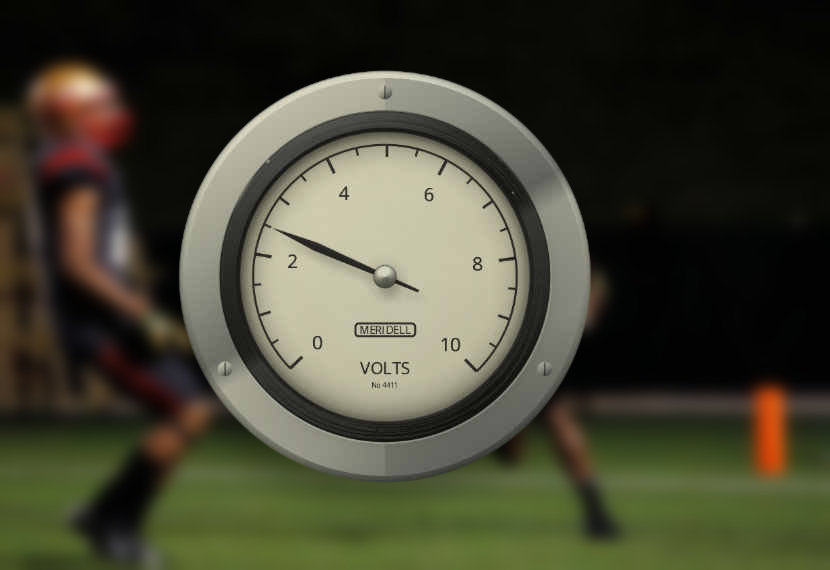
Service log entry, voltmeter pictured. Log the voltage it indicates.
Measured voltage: 2.5 V
